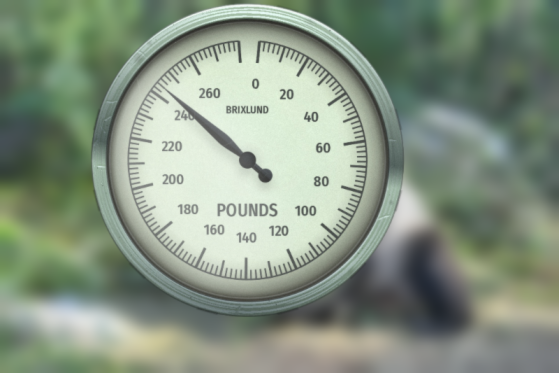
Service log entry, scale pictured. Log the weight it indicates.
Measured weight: 244 lb
